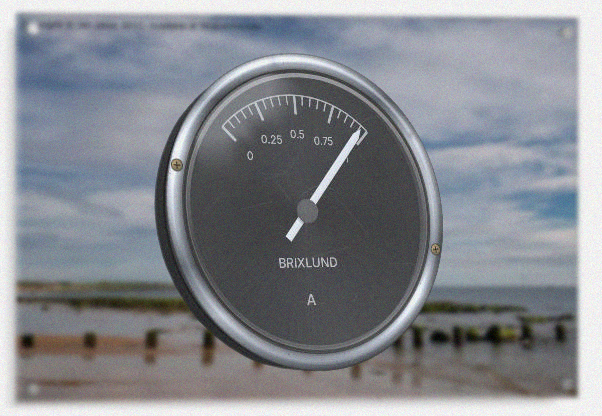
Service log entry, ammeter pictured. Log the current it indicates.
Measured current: 0.95 A
